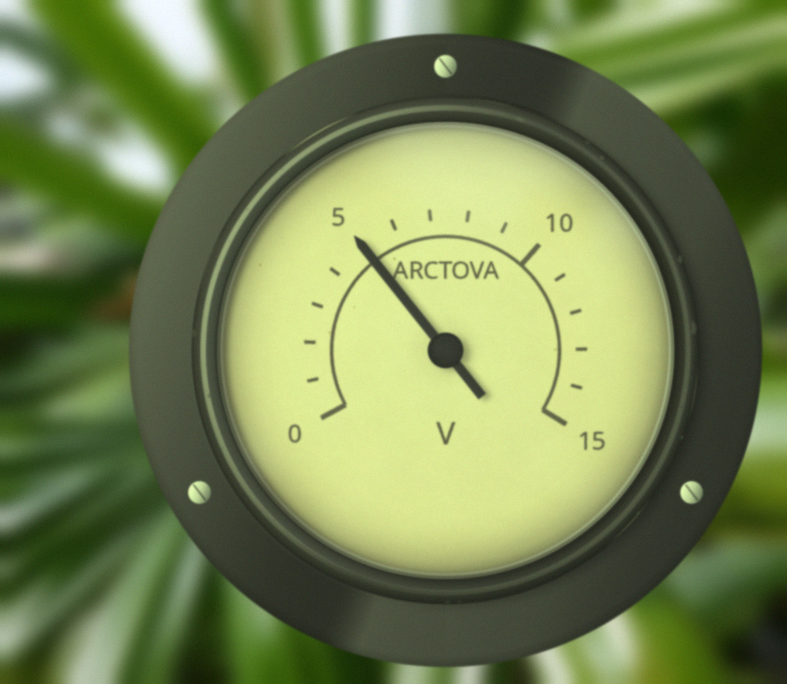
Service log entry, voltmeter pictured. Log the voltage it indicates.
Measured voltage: 5 V
